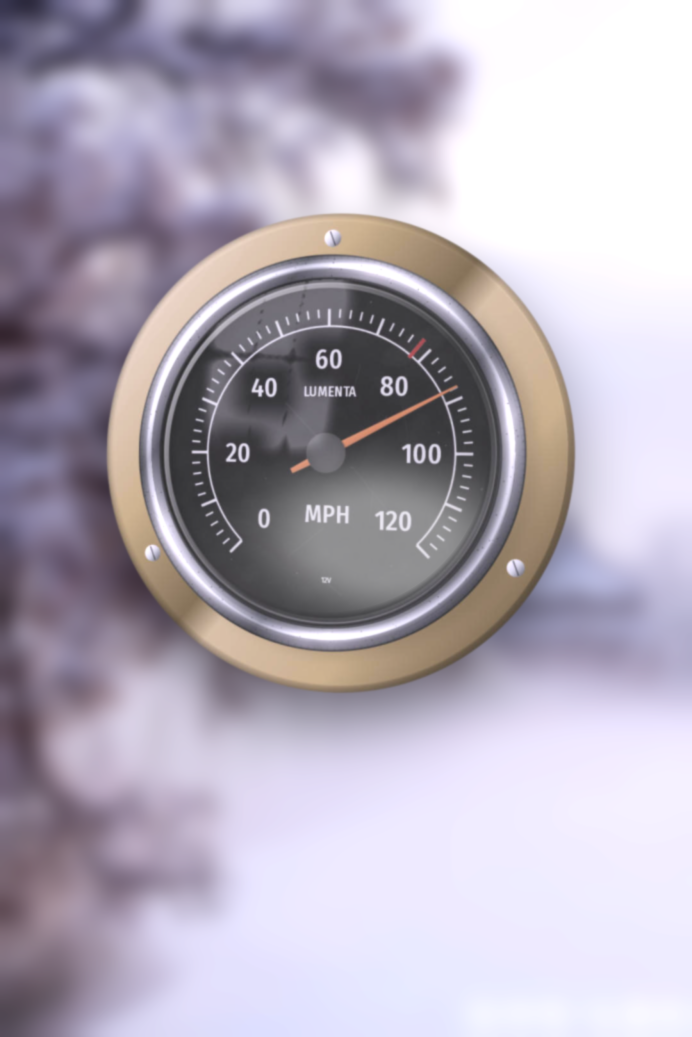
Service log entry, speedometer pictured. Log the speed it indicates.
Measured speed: 88 mph
